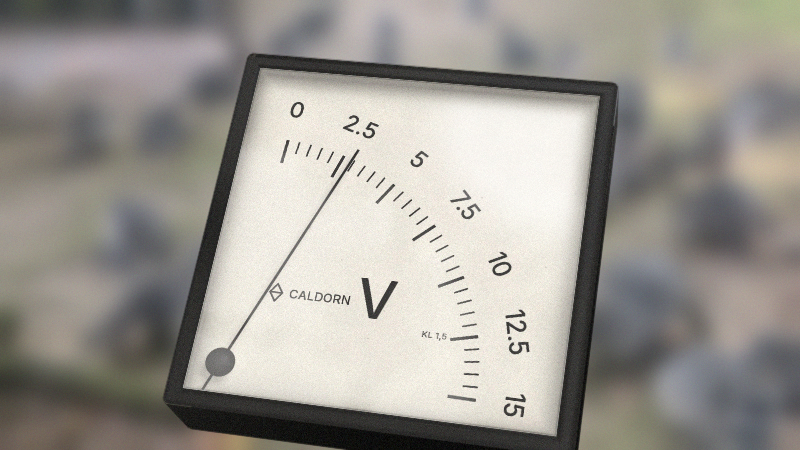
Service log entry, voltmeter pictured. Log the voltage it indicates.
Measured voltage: 3 V
